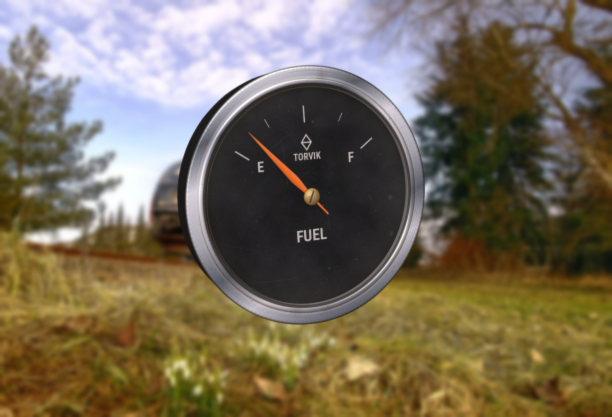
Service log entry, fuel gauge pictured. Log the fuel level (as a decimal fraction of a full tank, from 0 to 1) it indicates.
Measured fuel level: 0.125
